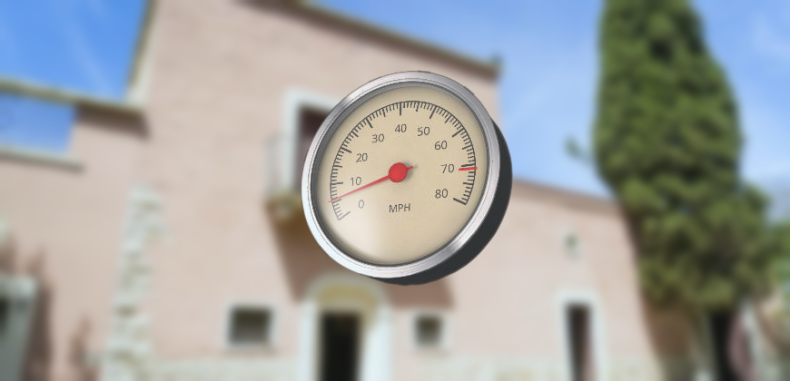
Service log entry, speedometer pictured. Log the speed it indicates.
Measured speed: 5 mph
